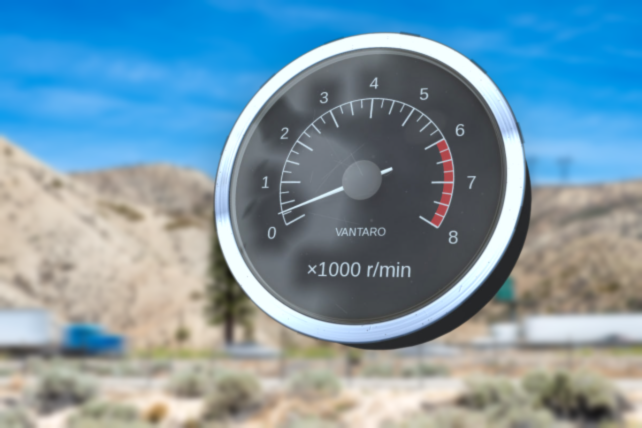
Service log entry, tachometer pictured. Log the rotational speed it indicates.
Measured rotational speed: 250 rpm
